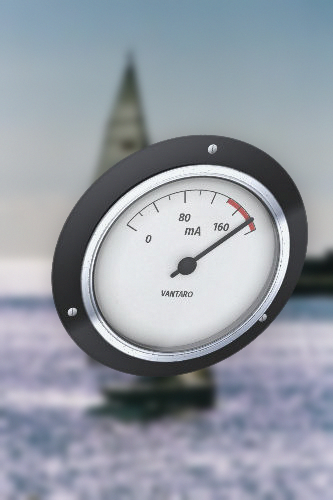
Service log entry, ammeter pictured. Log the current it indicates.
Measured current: 180 mA
